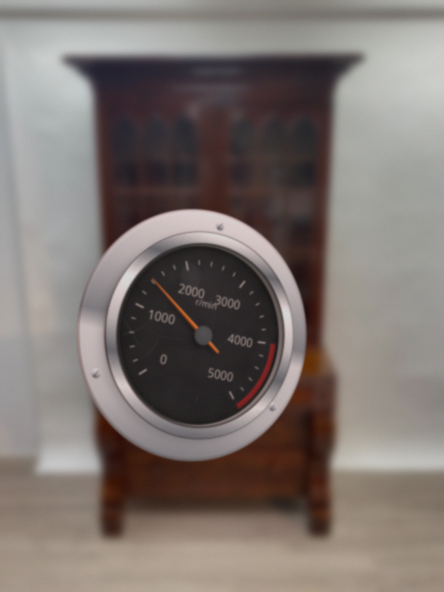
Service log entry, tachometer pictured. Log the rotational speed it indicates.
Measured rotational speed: 1400 rpm
